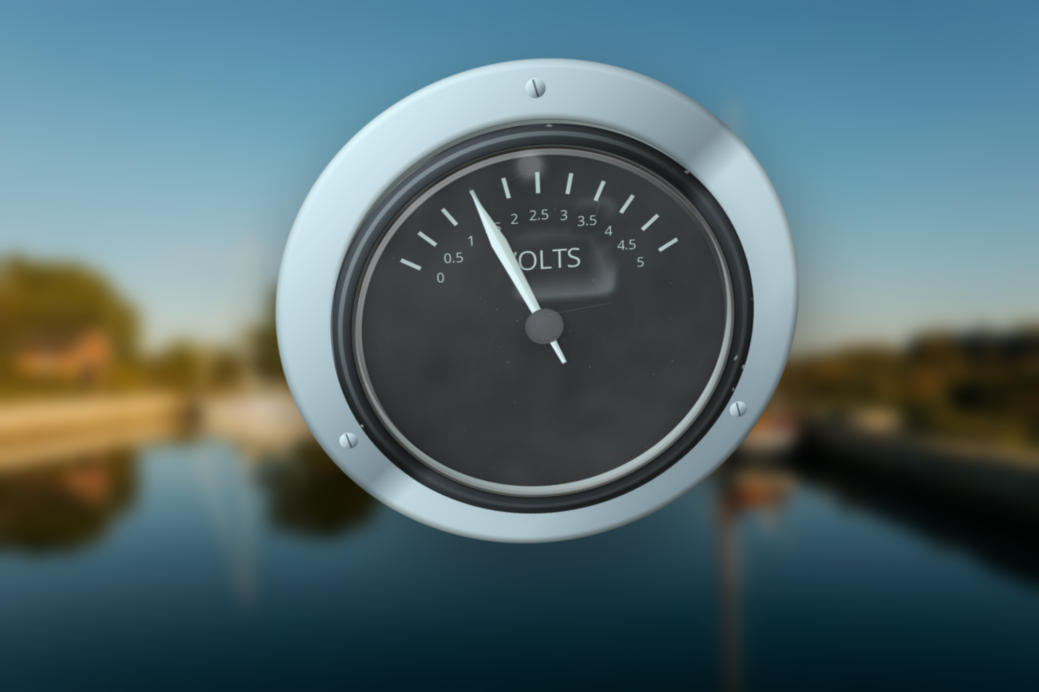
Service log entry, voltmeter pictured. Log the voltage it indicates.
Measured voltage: 1.5 V
